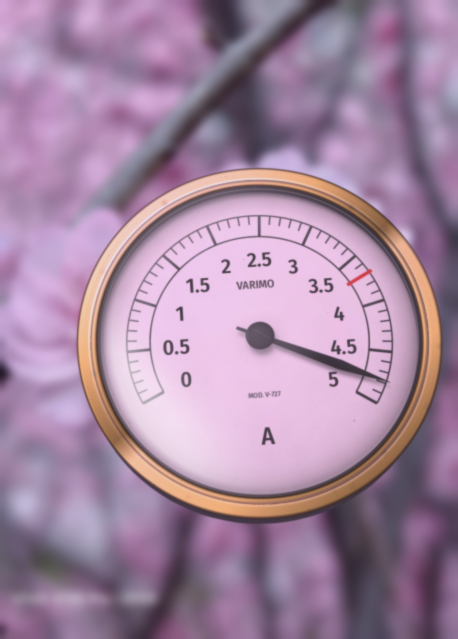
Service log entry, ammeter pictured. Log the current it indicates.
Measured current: 4.8 A
